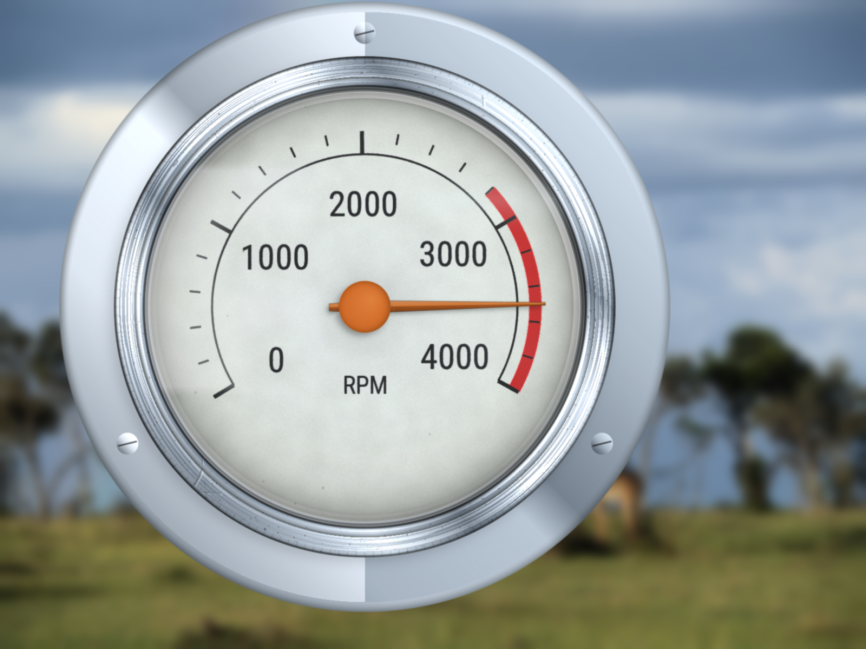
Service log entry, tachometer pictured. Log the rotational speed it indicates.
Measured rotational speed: 3500 rpm
